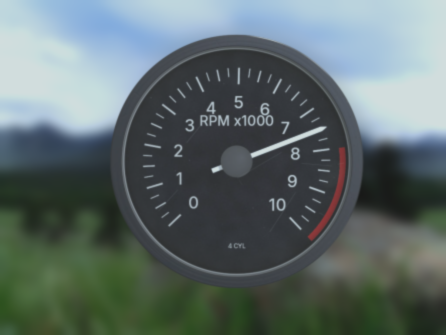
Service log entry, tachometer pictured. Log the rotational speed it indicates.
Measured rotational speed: 7500 rpm
